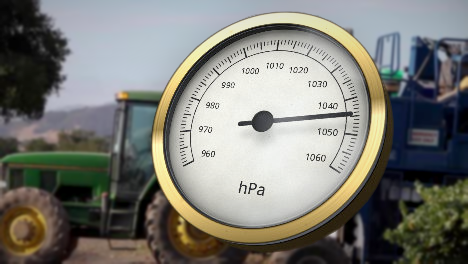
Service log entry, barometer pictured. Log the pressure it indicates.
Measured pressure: 1045 hPa
